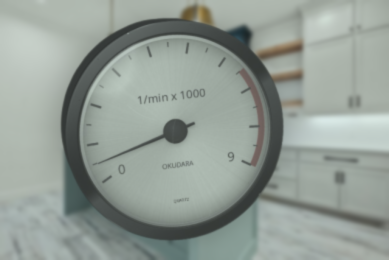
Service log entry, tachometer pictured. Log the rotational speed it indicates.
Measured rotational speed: 500 rpm
